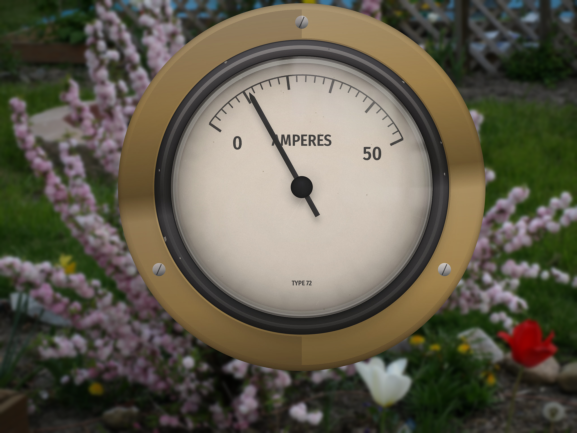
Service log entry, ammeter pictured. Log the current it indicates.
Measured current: 11 A
